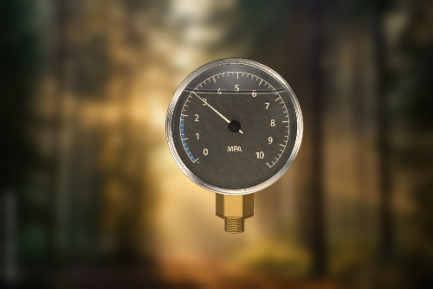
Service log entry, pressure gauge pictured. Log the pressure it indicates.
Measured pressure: 3 MPa
